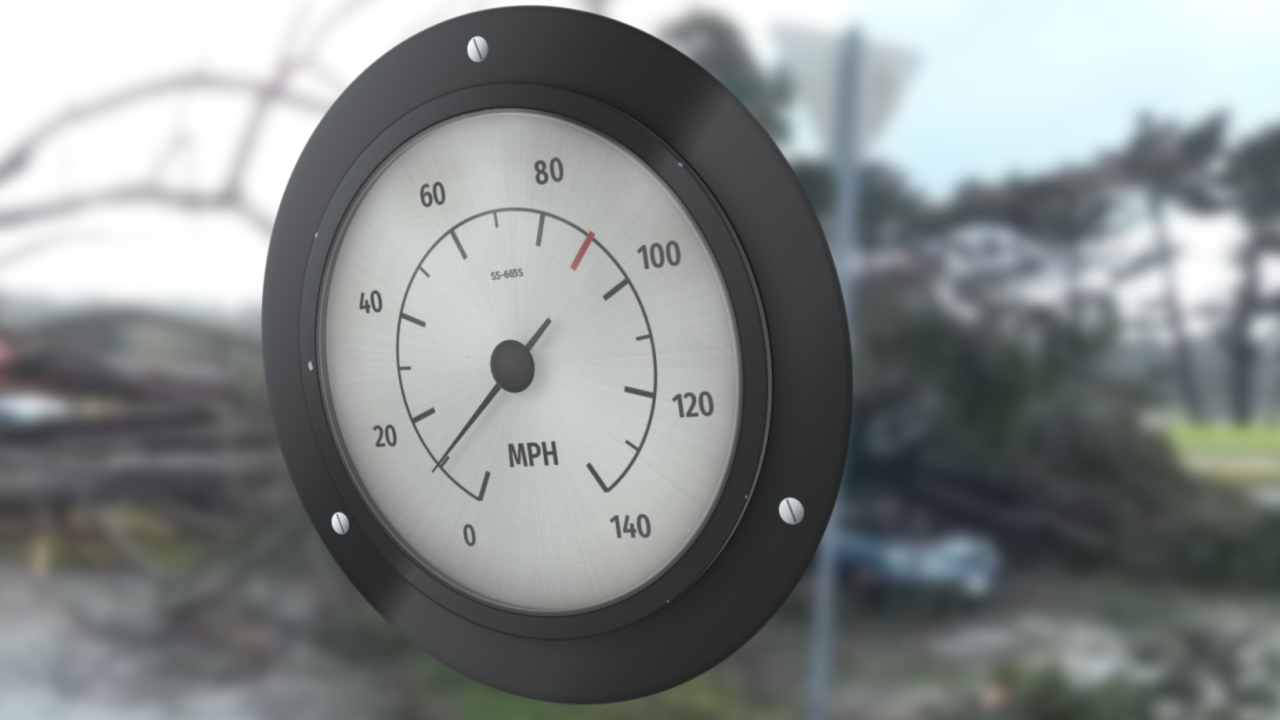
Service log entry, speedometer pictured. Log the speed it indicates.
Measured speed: 10 mph
